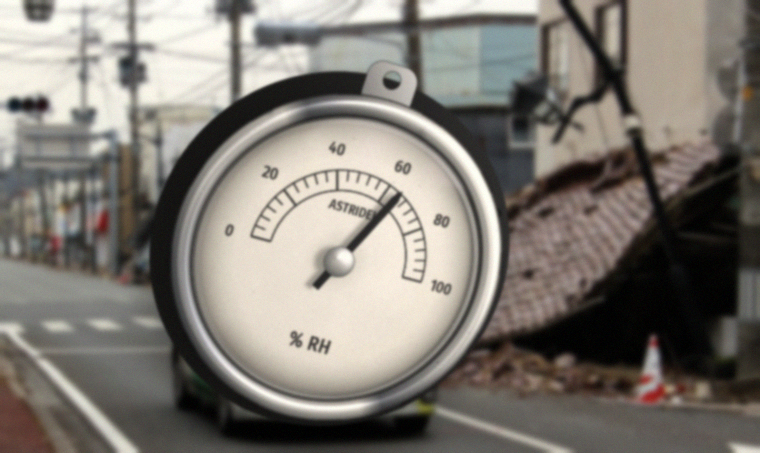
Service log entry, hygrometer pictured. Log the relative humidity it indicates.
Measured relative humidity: 64 %
